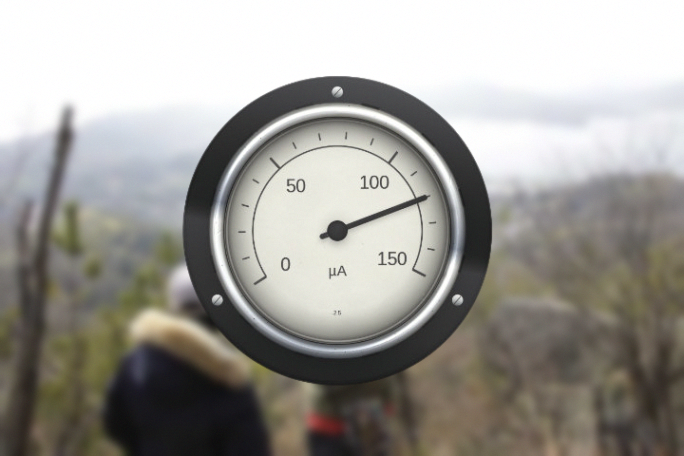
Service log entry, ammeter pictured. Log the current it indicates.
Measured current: 120 µA
